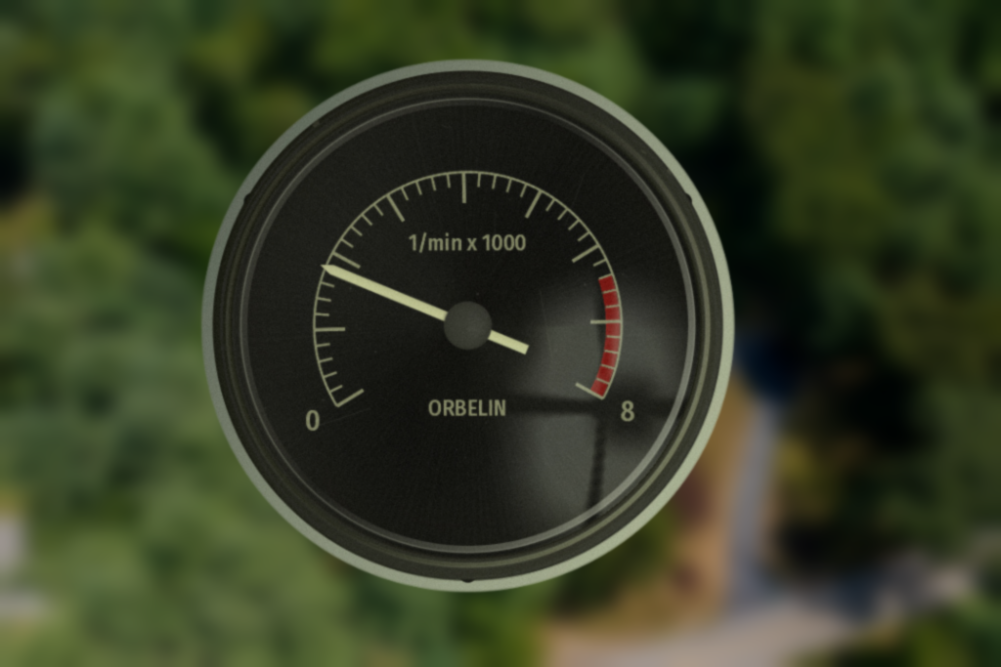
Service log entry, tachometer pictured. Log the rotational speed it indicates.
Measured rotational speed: 1800 rpm
